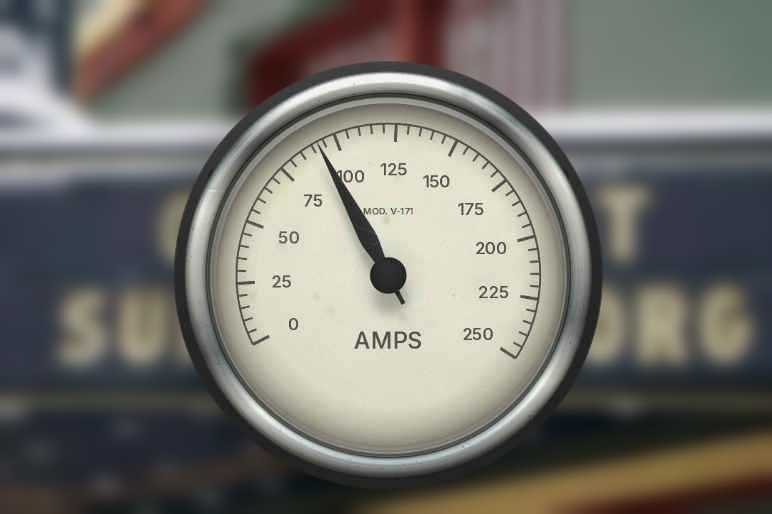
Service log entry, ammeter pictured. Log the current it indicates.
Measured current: 92.5 A
